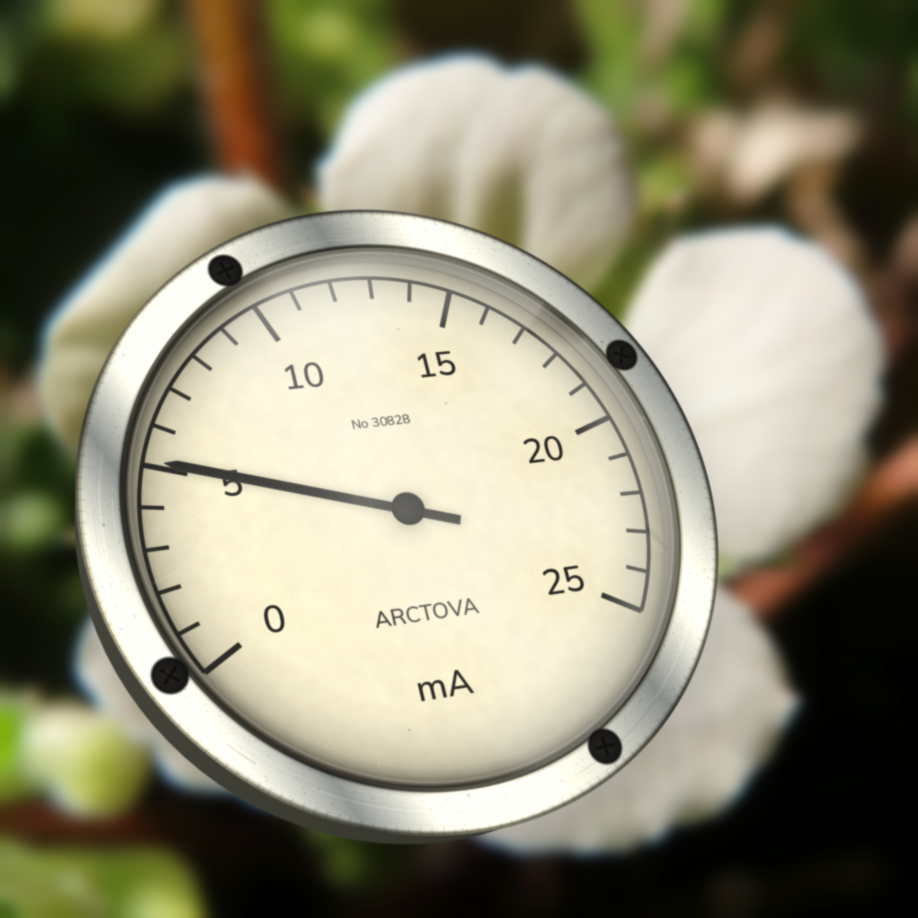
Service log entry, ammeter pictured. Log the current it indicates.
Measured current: 5 mA
